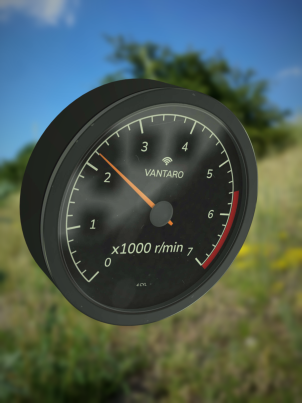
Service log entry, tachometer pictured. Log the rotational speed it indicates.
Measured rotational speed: 2200 rpm
